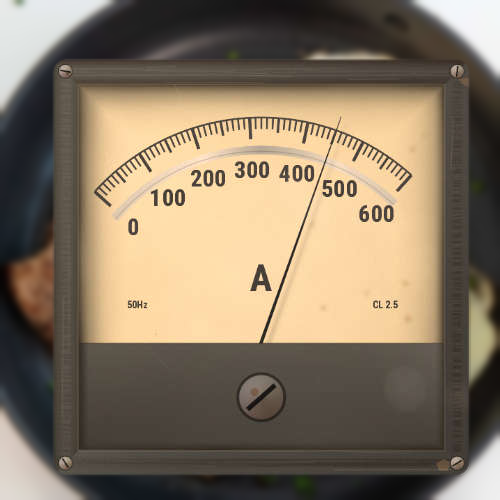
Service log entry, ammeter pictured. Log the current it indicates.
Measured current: 450 A
